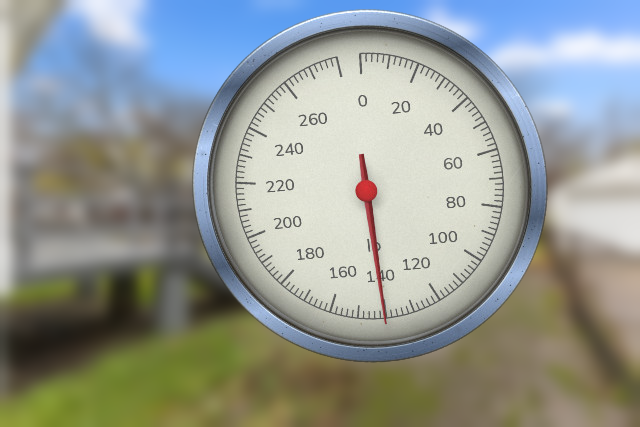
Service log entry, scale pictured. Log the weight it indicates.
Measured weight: 140 lb
